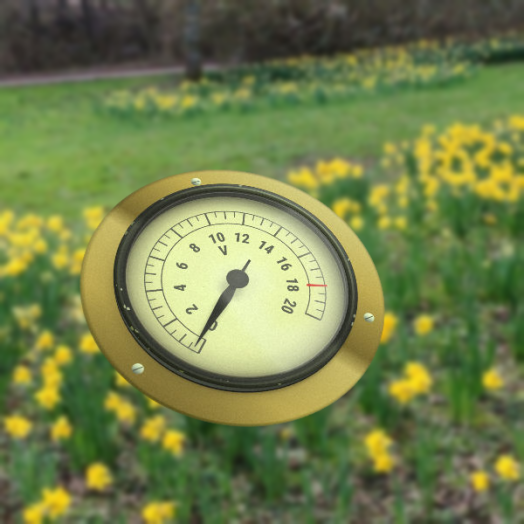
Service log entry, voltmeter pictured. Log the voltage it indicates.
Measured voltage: 0.25 V
